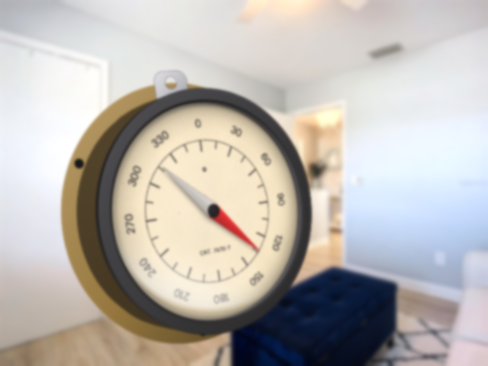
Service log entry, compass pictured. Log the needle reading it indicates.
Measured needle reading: 135 °
